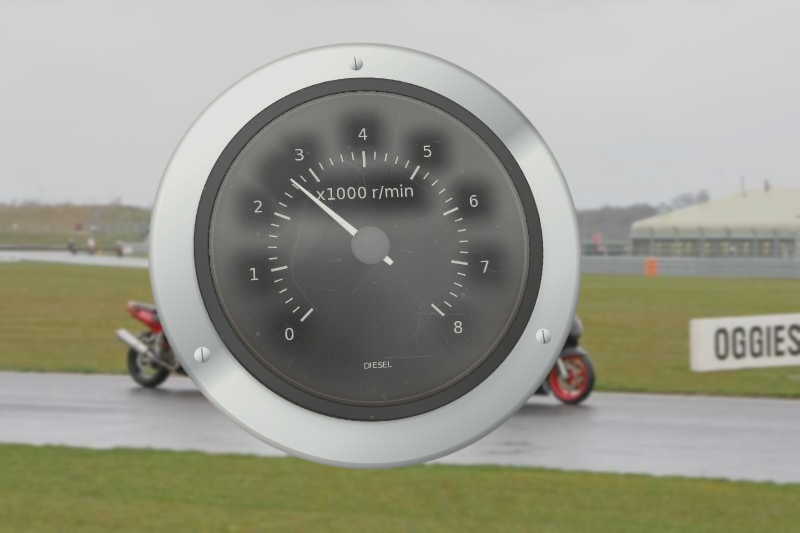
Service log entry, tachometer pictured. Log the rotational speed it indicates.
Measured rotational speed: 2600 rpm
